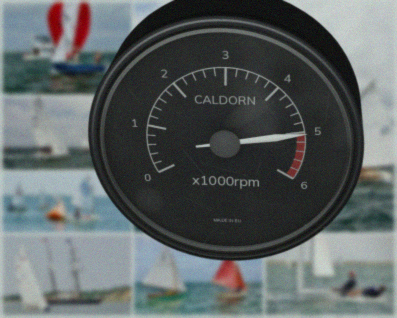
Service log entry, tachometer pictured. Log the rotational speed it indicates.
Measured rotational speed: 5000 rpm
